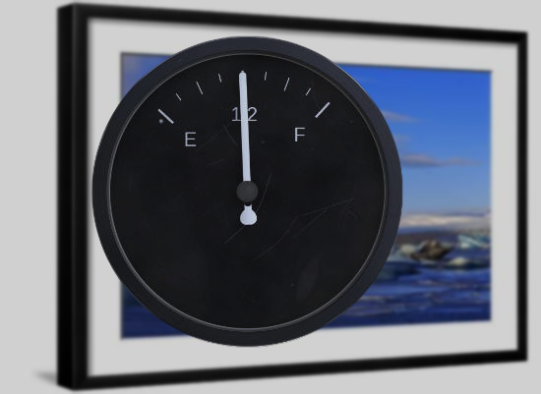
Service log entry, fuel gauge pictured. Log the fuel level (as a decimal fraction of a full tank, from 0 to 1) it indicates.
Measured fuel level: 0.5
